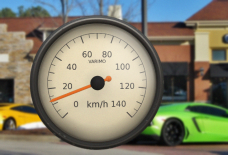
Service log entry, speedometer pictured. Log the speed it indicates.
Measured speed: 12.5 km/h
